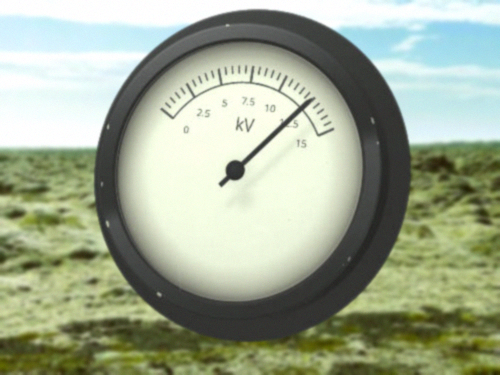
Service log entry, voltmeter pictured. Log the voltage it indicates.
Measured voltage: 12.5 kV
